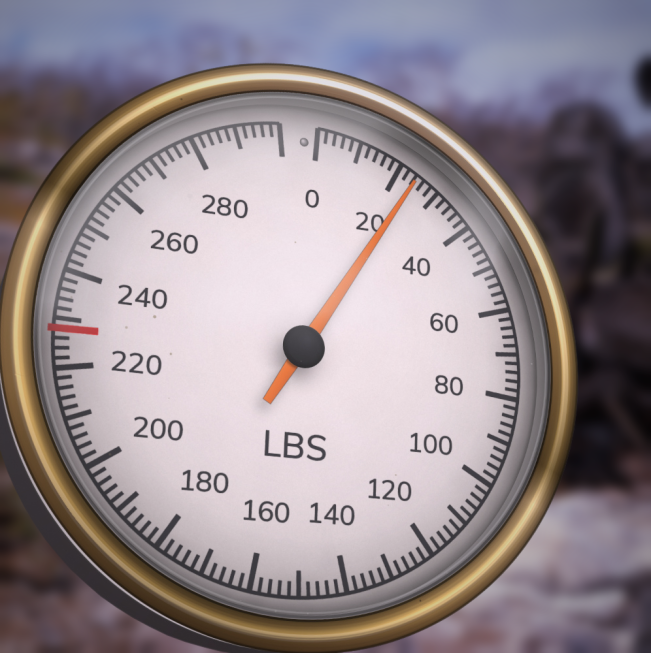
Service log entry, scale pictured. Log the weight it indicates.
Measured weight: 24 lb
